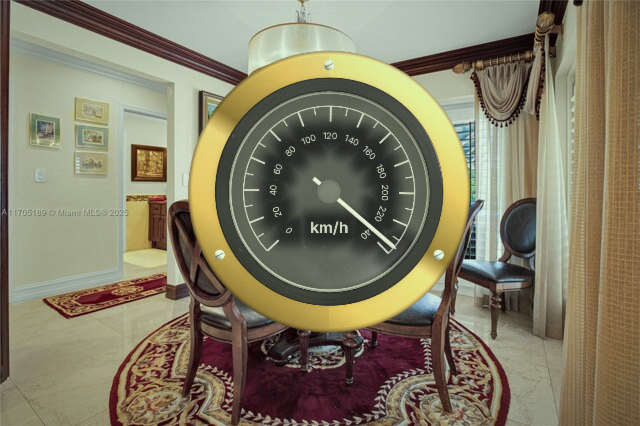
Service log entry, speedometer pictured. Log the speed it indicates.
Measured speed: 235 km/h
